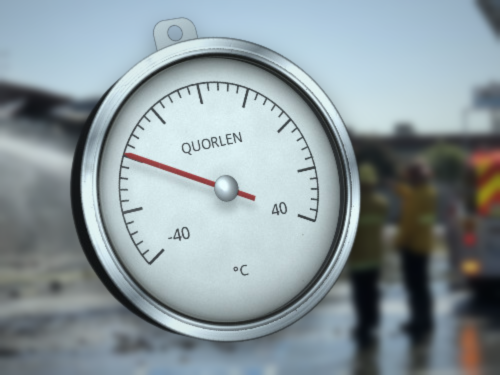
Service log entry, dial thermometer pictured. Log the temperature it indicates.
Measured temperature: -20 °C
